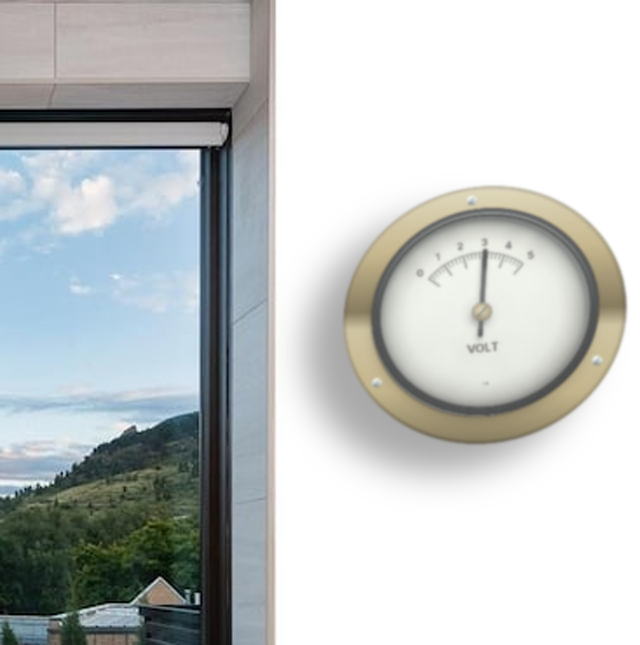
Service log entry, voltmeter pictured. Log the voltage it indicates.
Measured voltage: 3 V
